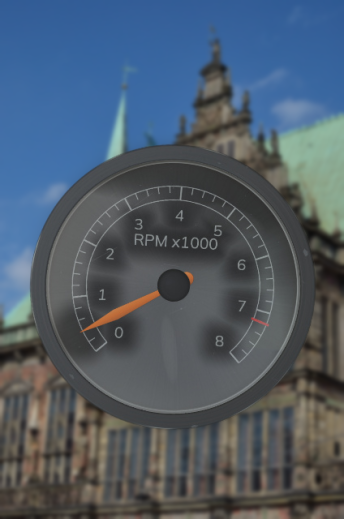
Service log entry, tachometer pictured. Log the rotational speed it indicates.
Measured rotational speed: 400 rpm
